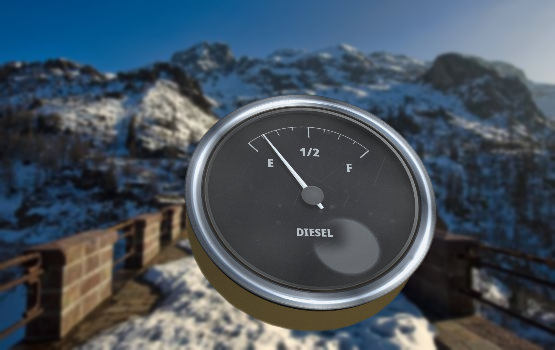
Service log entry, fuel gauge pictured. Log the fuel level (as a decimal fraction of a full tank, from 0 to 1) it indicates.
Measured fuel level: 0.125
